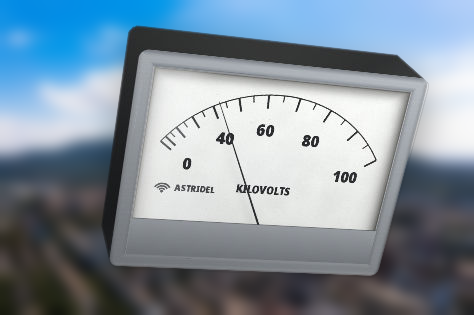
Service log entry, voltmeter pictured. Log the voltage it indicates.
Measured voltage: 42.5 kV
